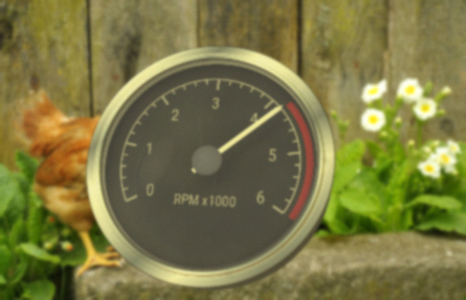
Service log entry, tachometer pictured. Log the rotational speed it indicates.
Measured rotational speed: 4200 rpm
